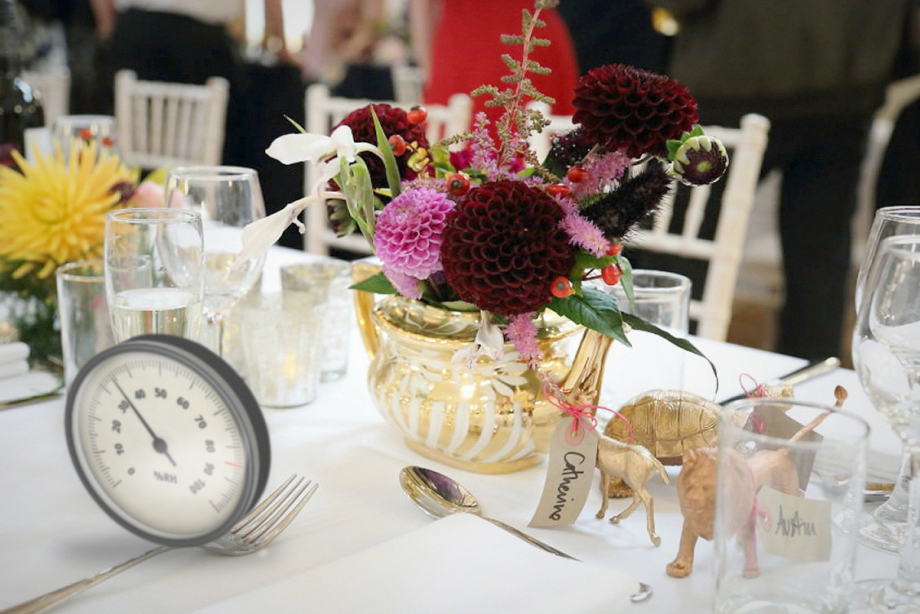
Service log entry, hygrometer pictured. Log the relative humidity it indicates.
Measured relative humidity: 35 %
